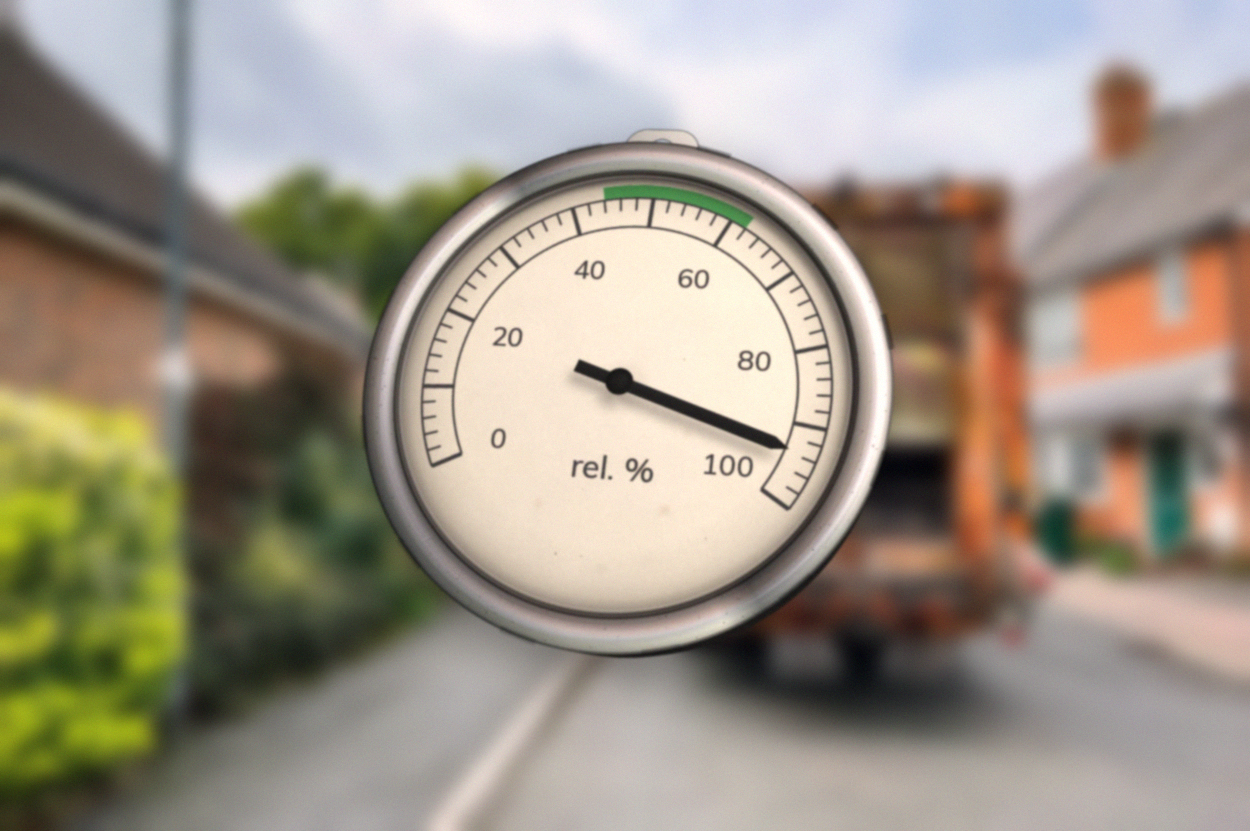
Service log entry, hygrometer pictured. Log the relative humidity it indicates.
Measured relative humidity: 94 %
